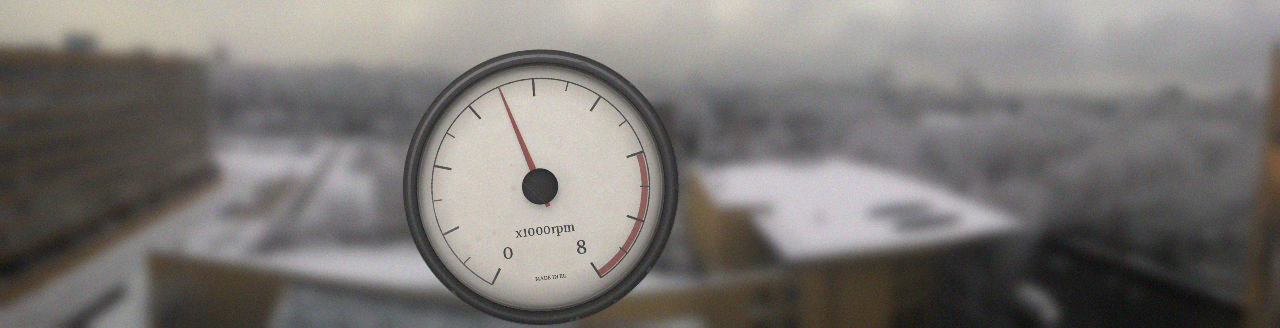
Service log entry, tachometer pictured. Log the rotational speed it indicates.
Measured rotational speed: 3500 rpm
